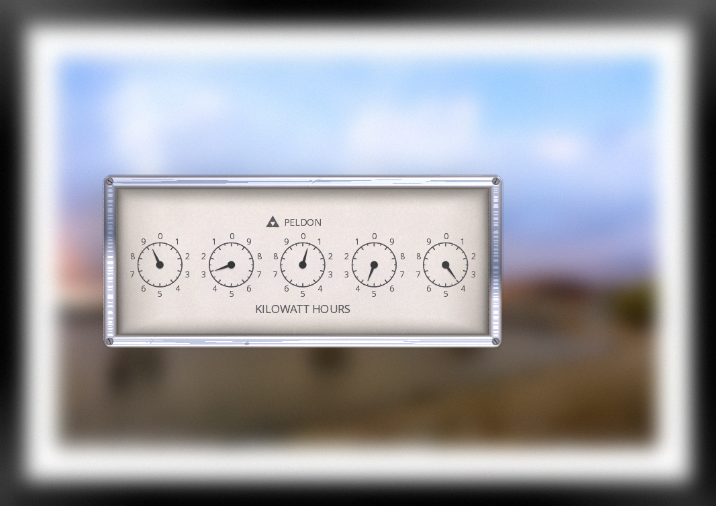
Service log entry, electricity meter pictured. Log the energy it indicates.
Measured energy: 93044 kWh
